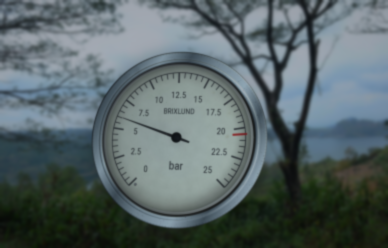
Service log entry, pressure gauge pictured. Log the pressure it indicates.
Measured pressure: 6 bar
